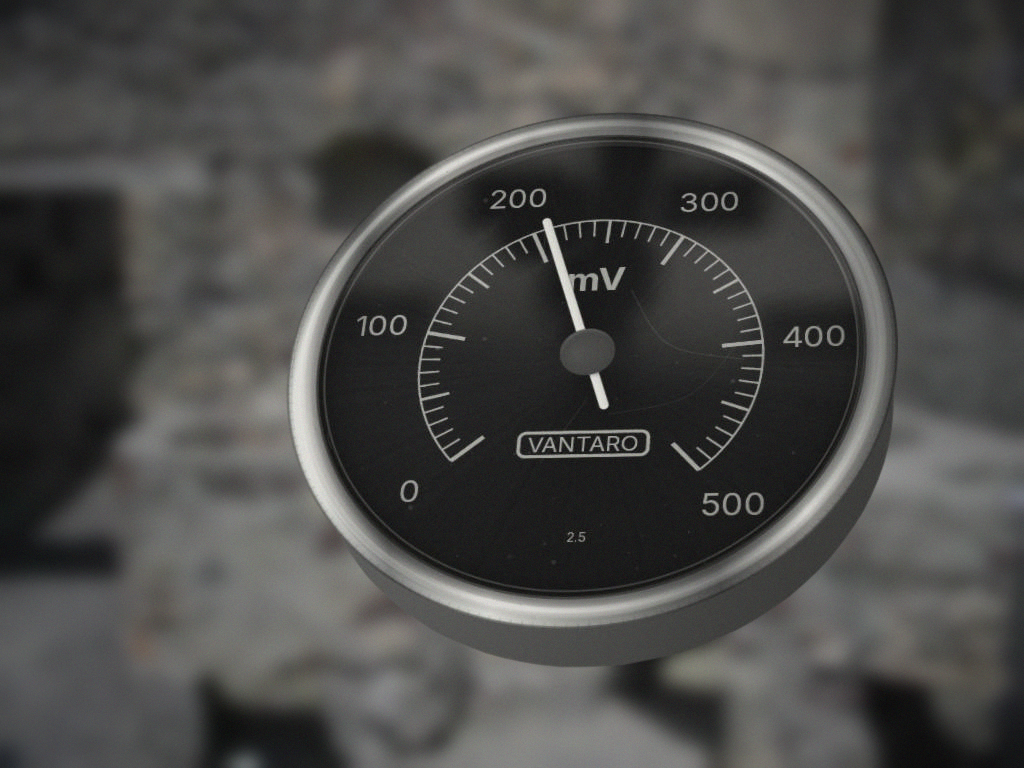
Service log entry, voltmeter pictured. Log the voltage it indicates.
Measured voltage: 210 mV
